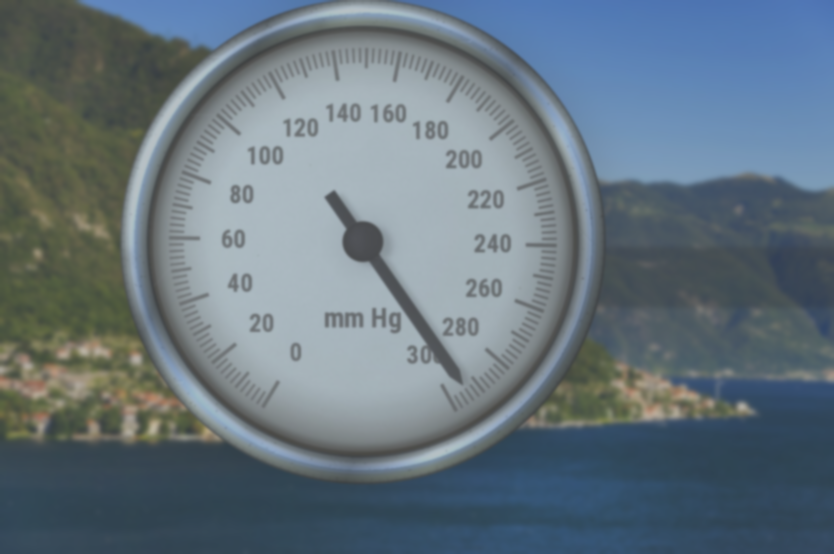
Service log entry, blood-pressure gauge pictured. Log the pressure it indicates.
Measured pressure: 294 mmHg
